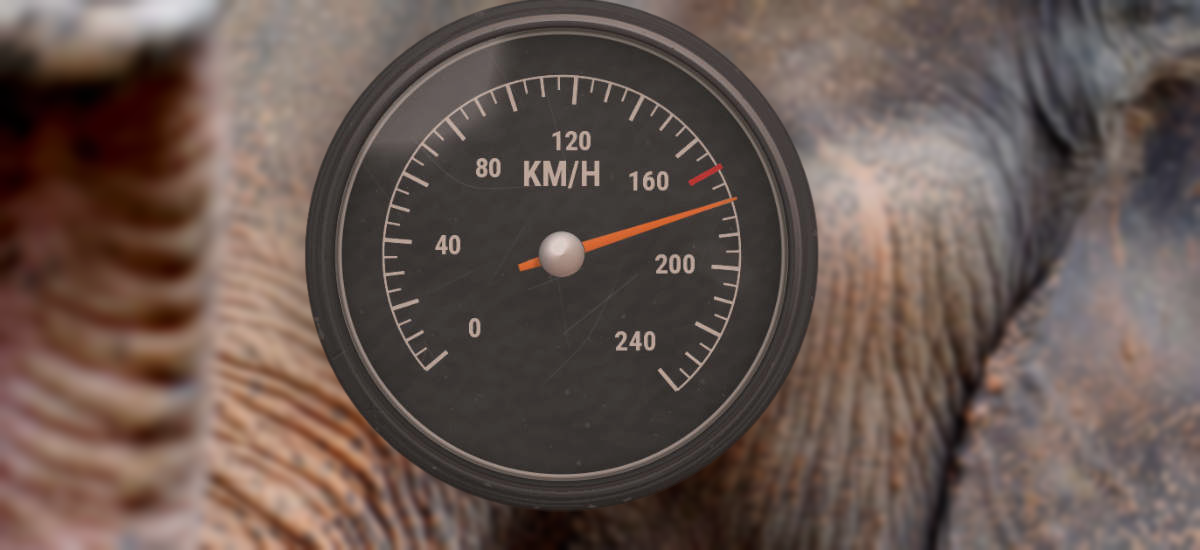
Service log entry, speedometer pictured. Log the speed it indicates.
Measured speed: 180 km/h
